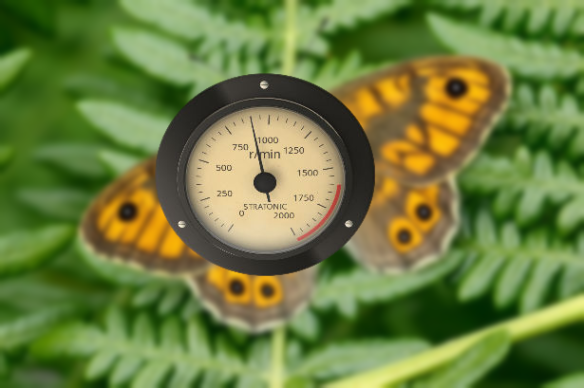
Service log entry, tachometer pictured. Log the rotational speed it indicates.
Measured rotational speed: 900 rpm
